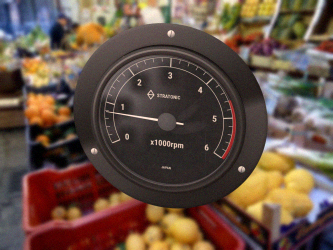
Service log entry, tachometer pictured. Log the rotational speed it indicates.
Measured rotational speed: 800 rpm
